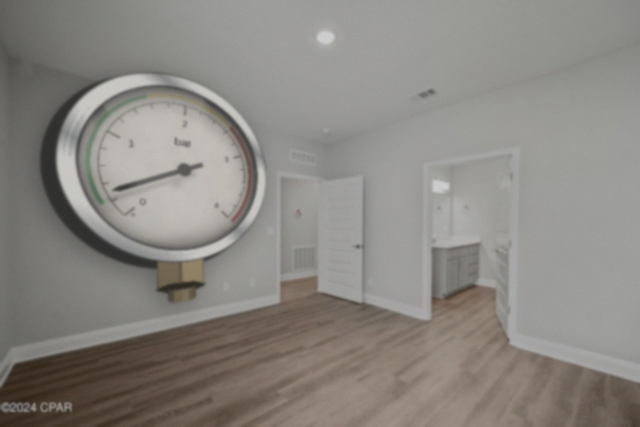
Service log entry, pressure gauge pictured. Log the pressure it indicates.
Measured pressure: 0.3 bar
